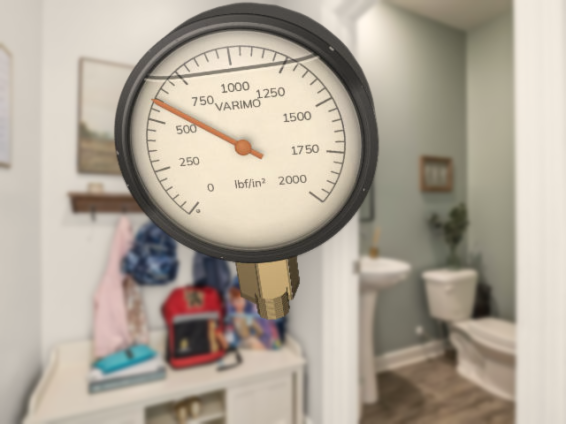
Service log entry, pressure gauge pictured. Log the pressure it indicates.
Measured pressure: 600 psi
